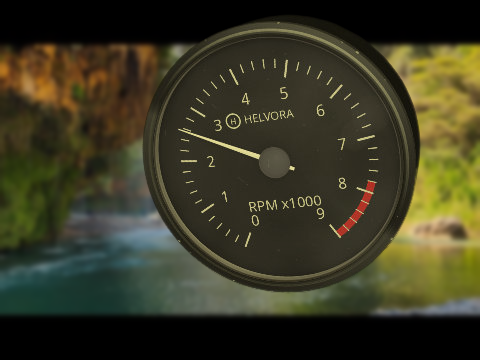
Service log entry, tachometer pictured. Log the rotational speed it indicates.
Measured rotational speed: 2600 rpm
